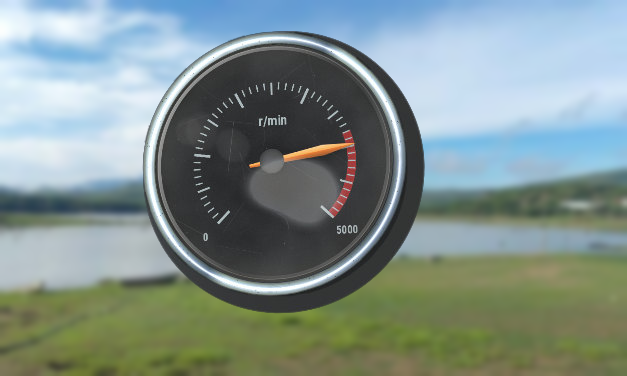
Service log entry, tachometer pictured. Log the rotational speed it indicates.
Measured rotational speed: 4000 rpm
